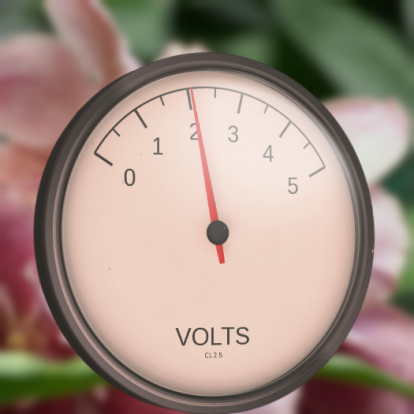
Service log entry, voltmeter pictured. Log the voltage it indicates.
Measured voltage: 2 V
